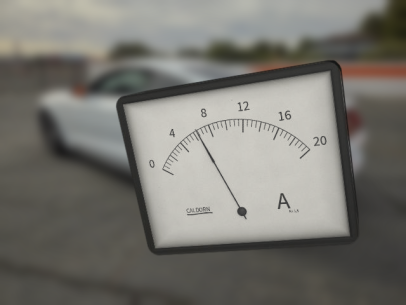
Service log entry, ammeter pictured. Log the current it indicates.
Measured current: 6.5 A
